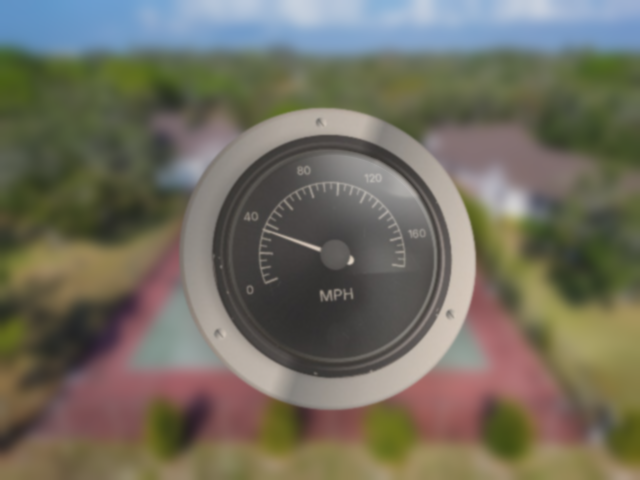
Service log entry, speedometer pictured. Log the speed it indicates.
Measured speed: 35 mph
